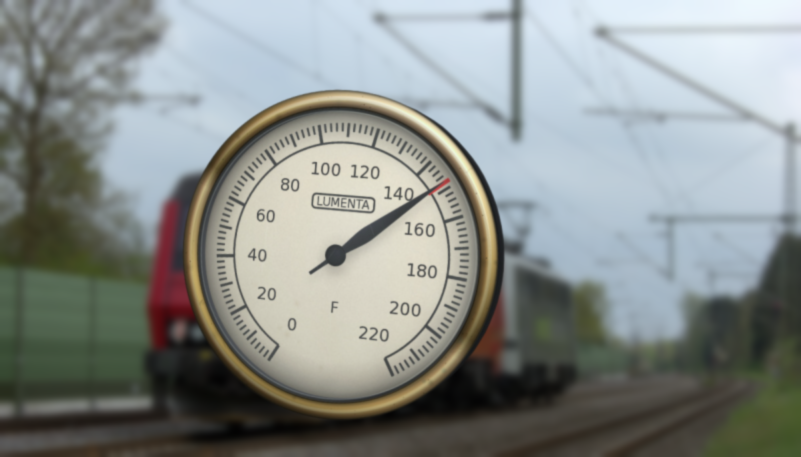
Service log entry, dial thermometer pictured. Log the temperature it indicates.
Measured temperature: 148 °F
